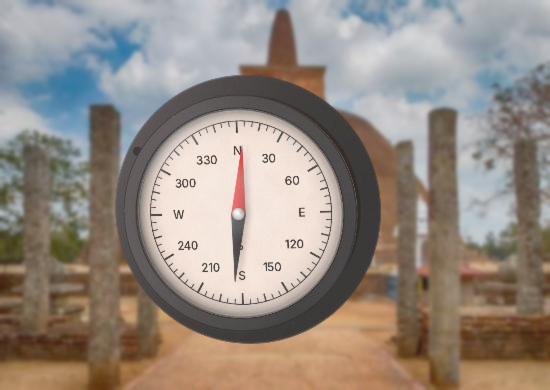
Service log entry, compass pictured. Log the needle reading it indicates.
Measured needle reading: 5 °
